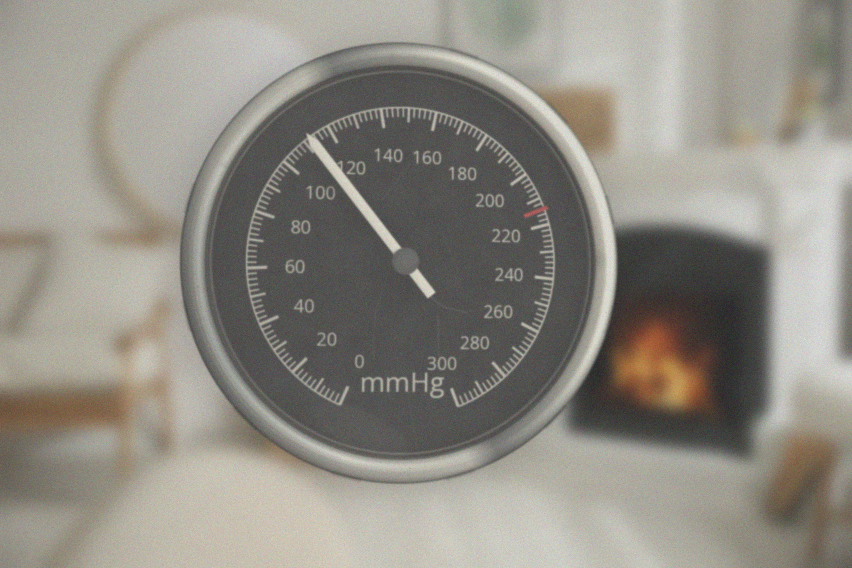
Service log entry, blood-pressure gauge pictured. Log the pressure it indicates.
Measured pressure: 112 mmHg
